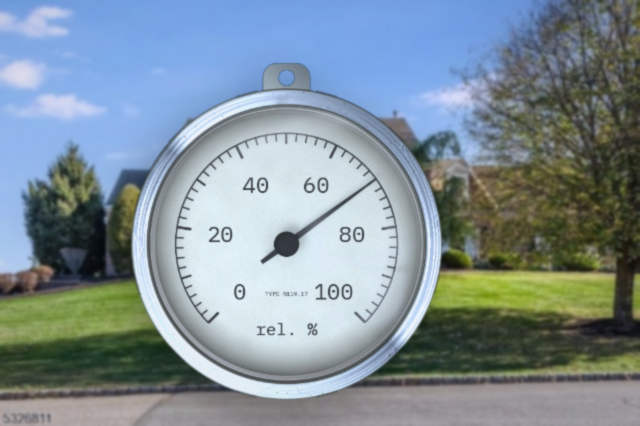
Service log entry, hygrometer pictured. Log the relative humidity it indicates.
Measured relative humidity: 70 %
